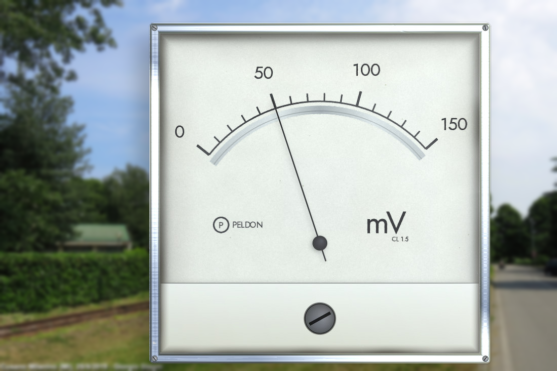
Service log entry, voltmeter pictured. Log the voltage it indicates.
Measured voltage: 50 mV
